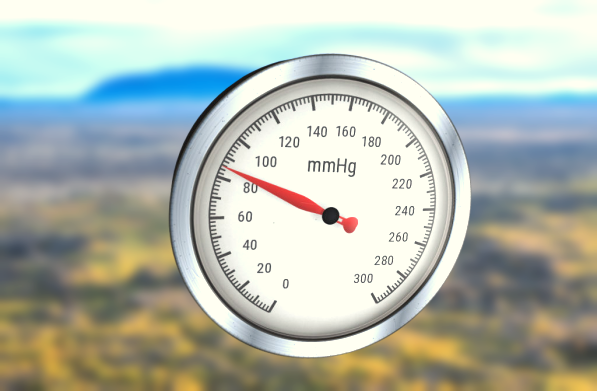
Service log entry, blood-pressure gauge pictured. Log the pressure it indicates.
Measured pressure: 86 mmHg
